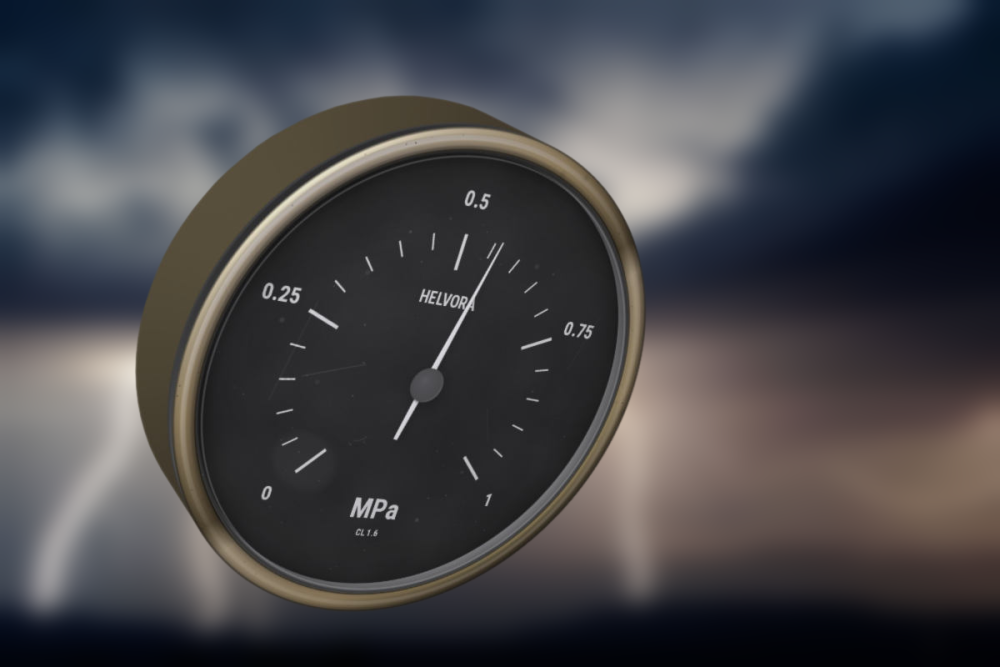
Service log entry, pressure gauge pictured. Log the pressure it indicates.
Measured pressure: 0.55 MPa
